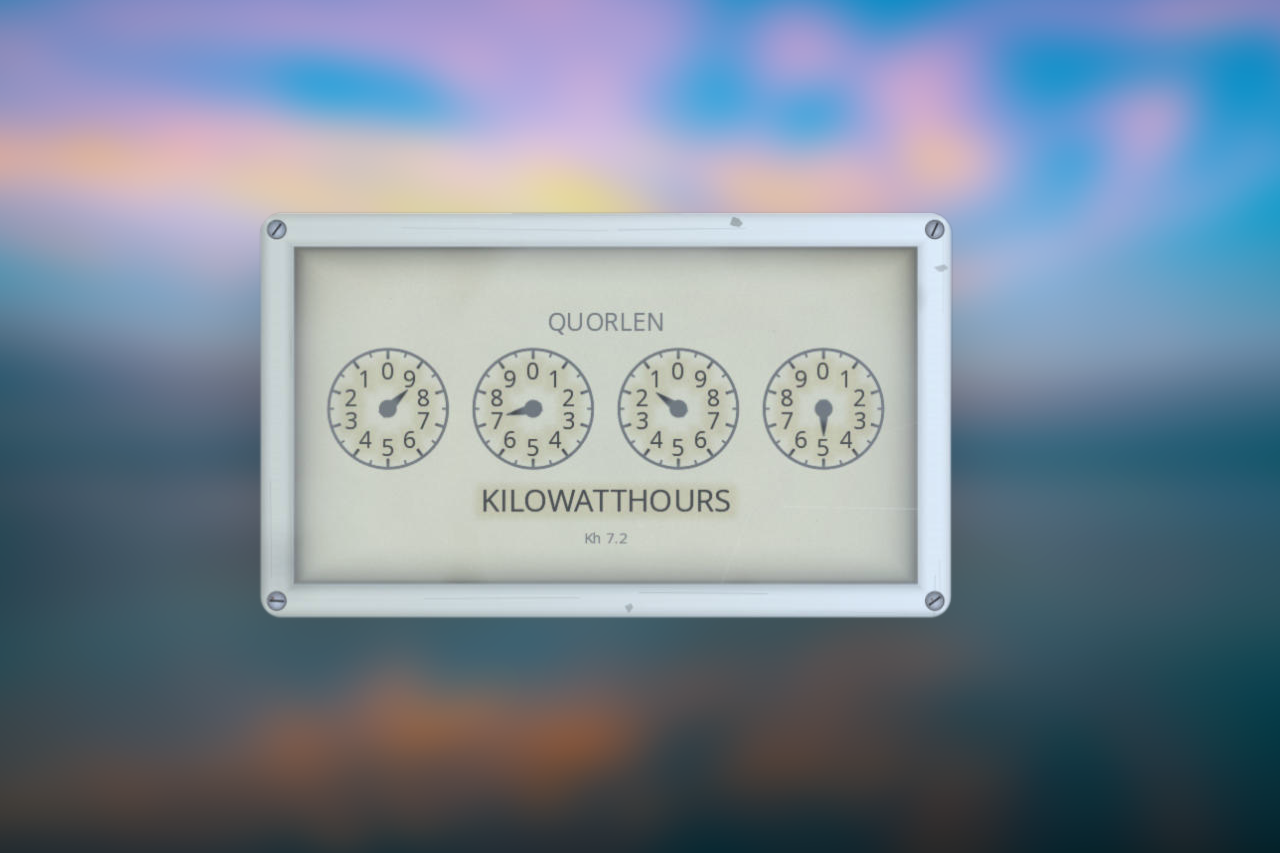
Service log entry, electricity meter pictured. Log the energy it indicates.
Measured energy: 8715 kWh
